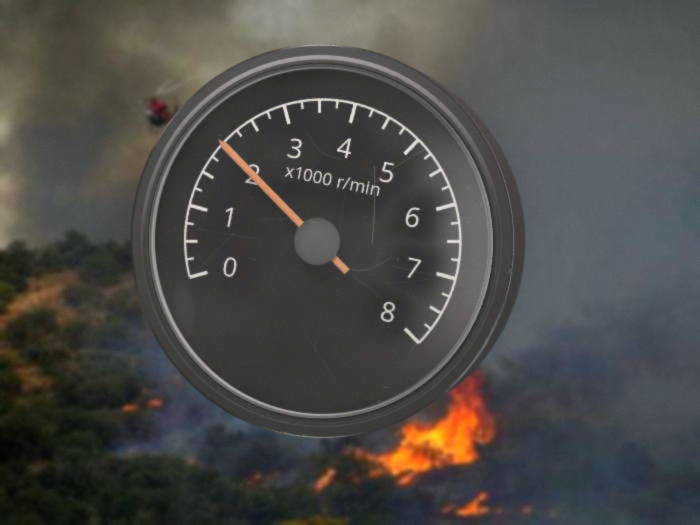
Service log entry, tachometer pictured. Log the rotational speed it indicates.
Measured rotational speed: 2000 rpm
